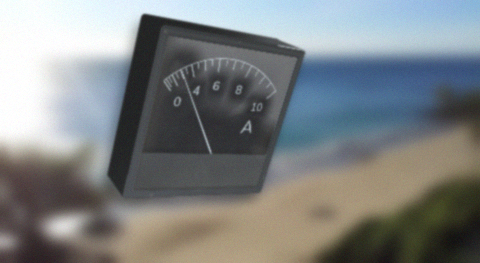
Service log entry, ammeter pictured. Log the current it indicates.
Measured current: 3 A
